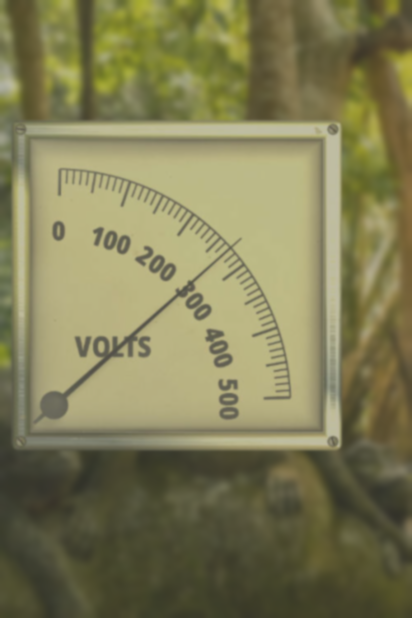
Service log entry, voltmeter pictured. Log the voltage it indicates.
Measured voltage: 270 V
